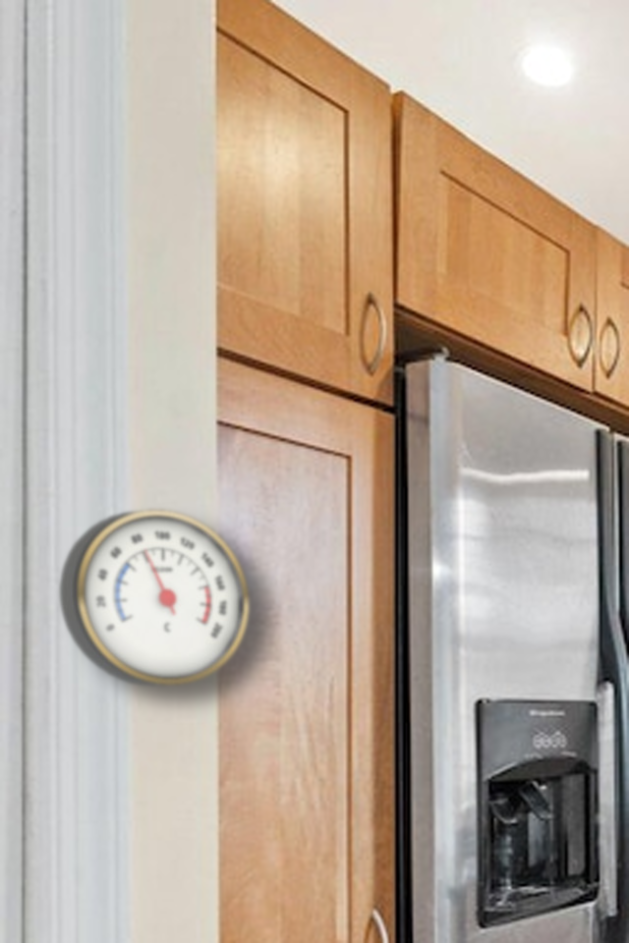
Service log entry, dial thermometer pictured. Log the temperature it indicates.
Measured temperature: 80 °C
